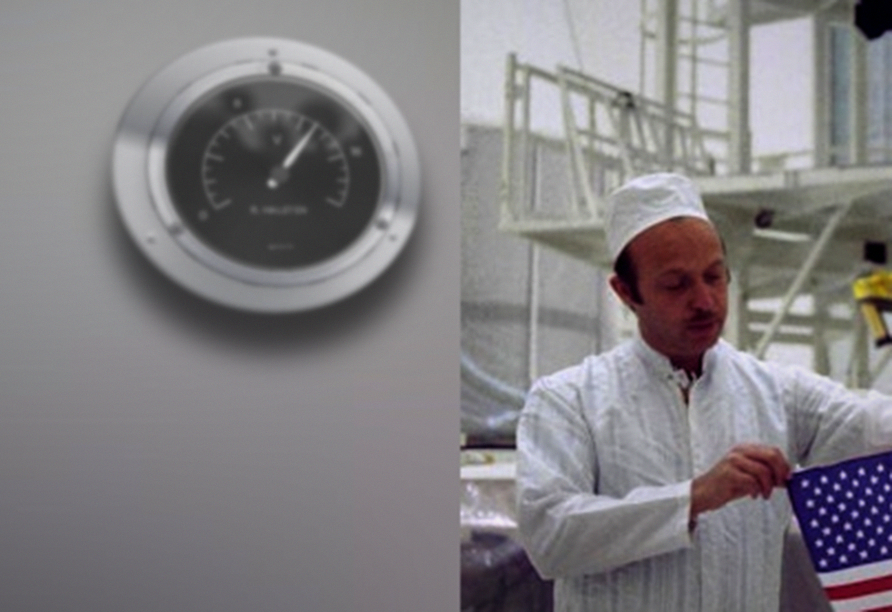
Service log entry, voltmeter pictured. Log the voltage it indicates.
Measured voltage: 13 V
